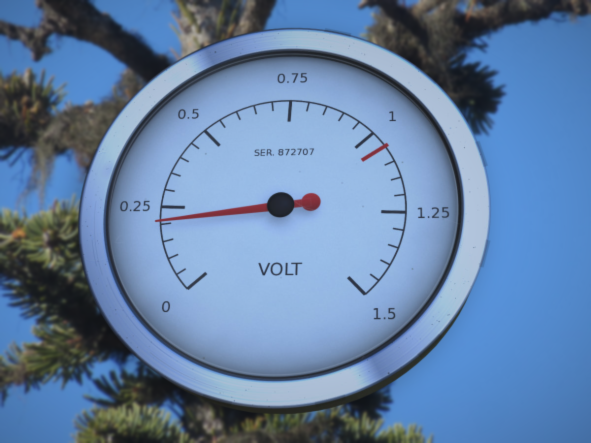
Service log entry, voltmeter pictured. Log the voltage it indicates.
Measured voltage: 0.2 V
